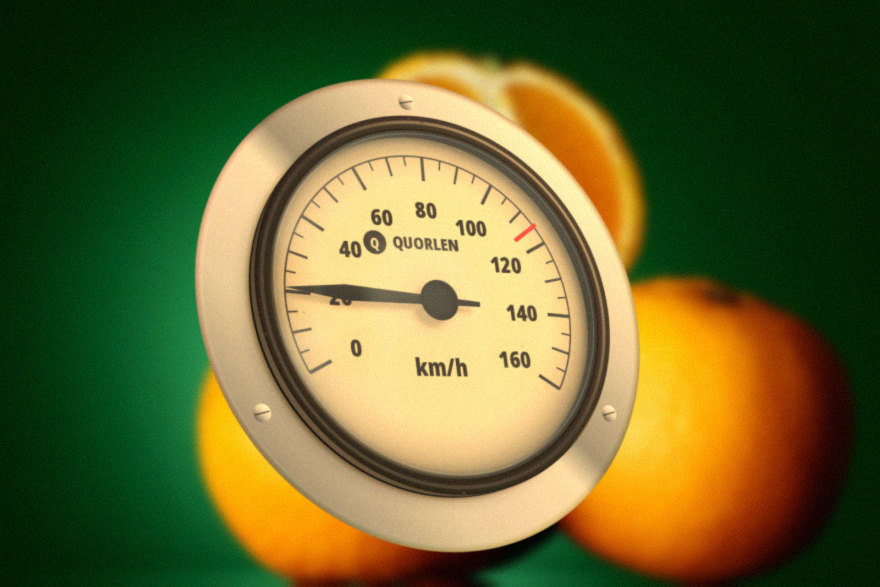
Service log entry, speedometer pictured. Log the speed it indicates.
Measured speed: 20 km/h
